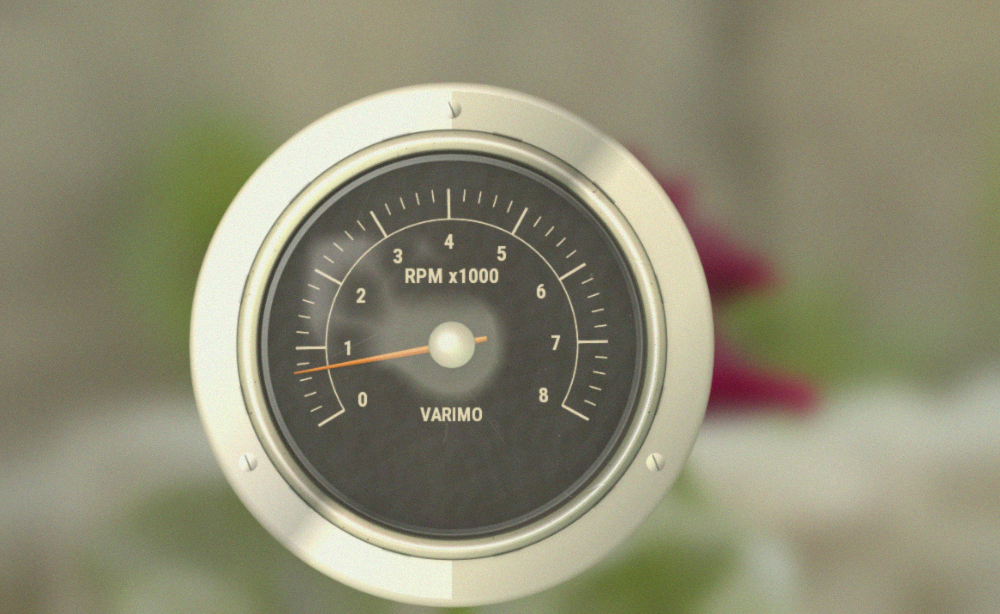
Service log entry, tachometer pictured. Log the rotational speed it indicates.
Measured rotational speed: 700 rpm
